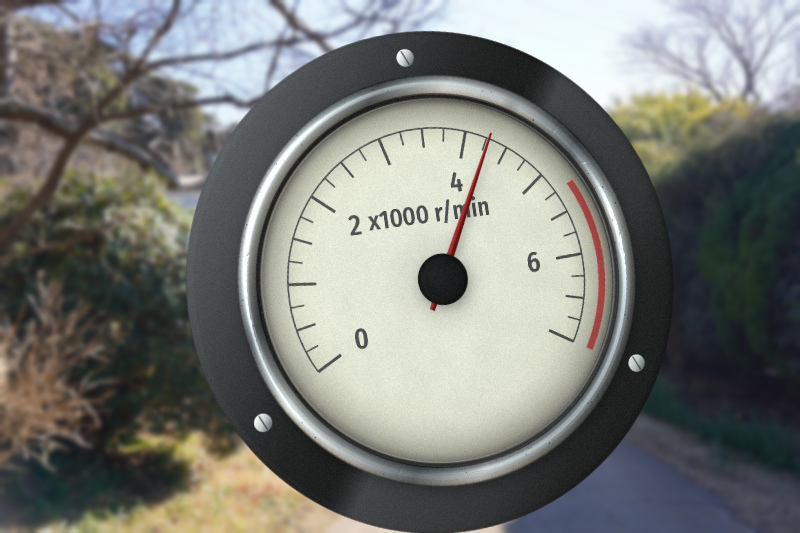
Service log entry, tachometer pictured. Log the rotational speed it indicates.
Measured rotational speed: 4250 rpm
